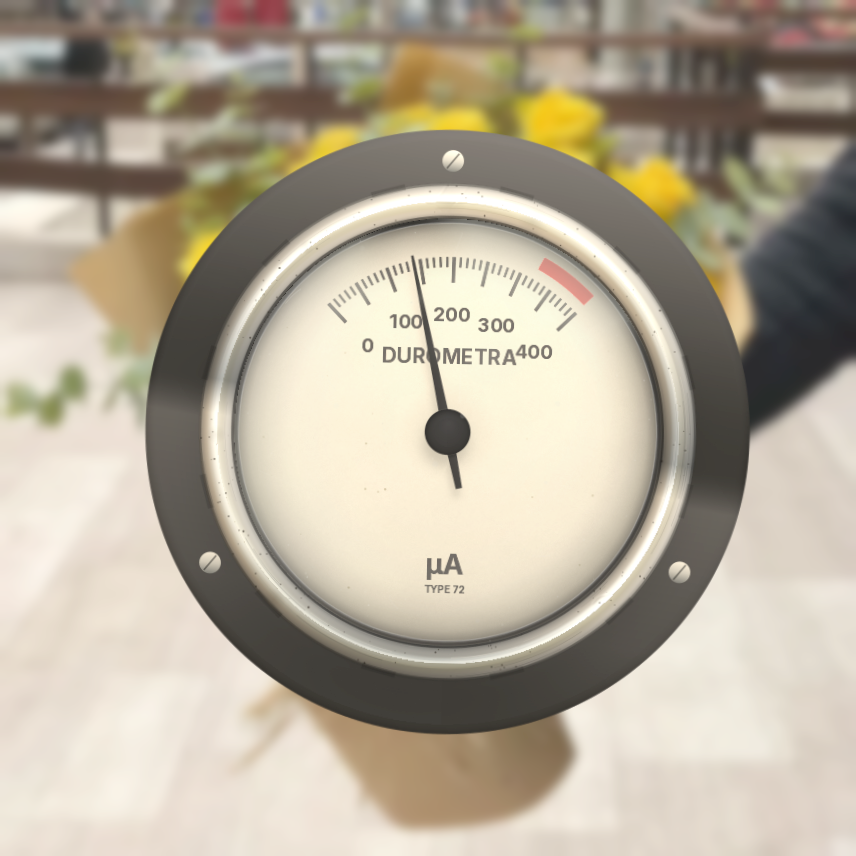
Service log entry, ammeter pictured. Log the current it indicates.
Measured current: 140 µA
